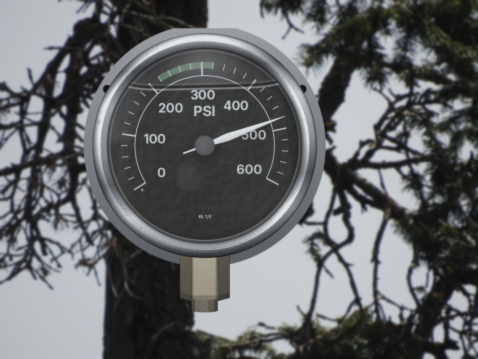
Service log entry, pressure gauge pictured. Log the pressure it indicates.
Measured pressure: 480 psi
